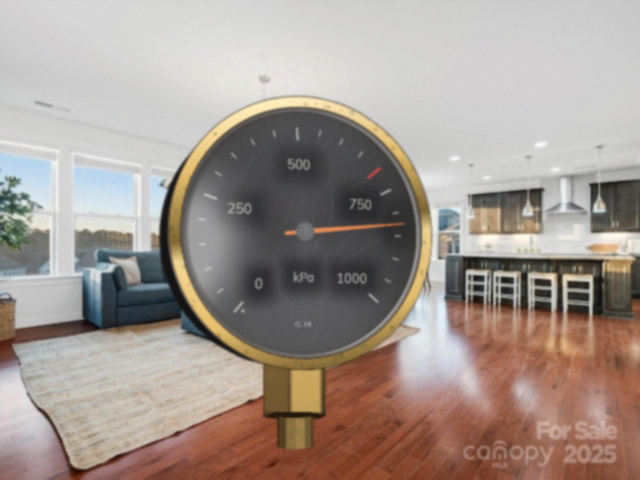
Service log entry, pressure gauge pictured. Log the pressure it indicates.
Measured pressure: 825 kPa
